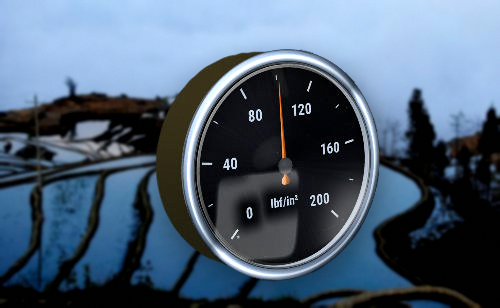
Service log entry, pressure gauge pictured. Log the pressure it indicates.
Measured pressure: 100 psi
